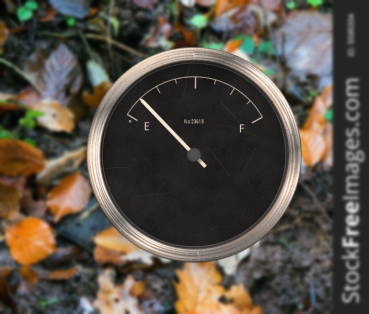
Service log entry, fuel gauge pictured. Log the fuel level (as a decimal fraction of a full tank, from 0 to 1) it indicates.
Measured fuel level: 0.125
